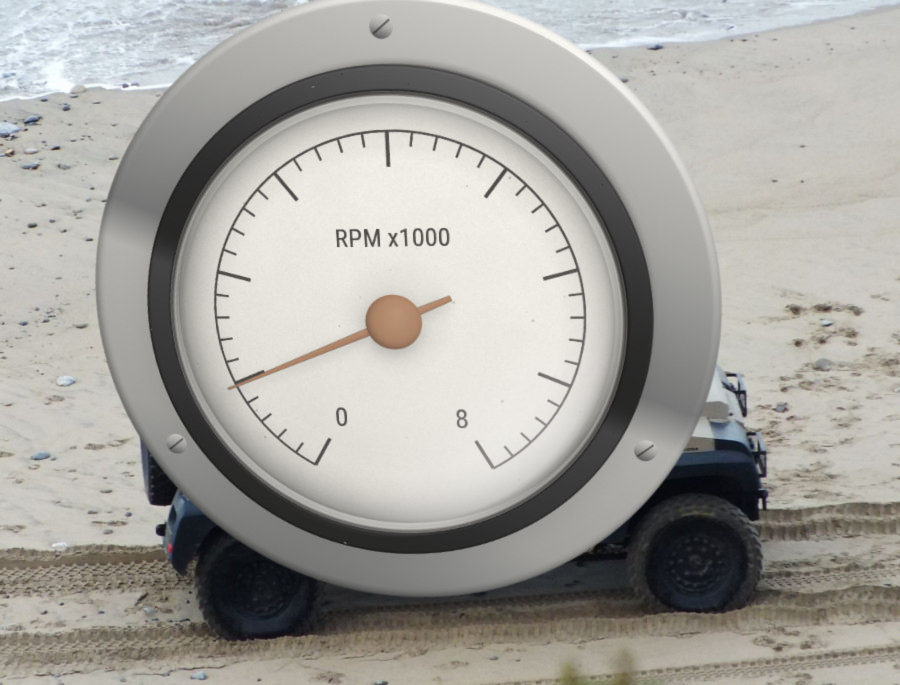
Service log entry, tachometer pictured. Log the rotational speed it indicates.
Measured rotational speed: 1000 rpm
